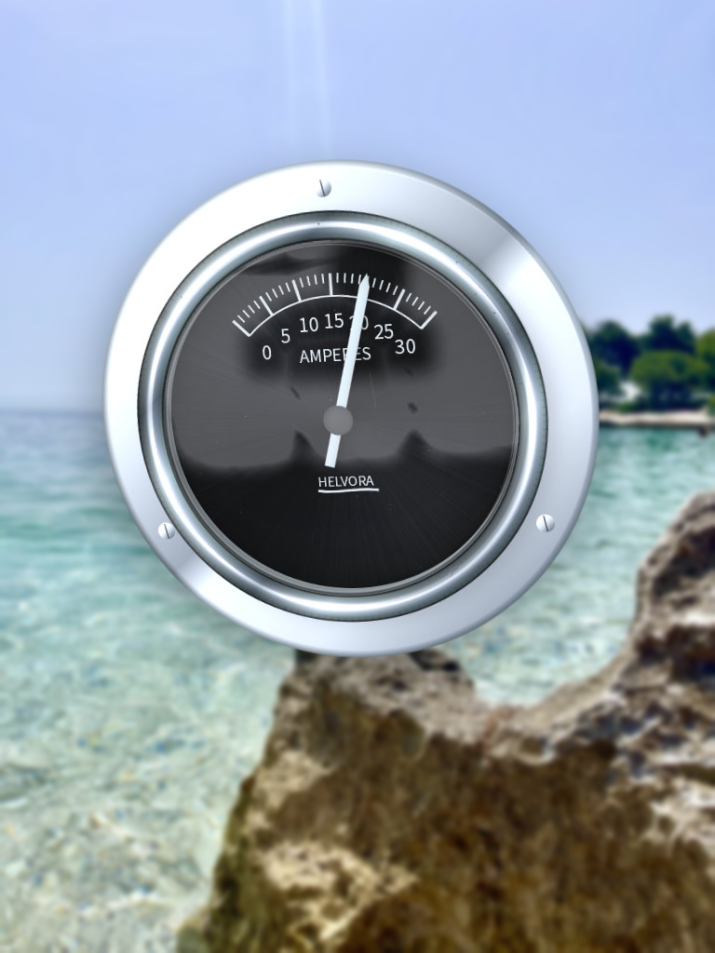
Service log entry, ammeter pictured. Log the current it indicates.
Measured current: 20 A
